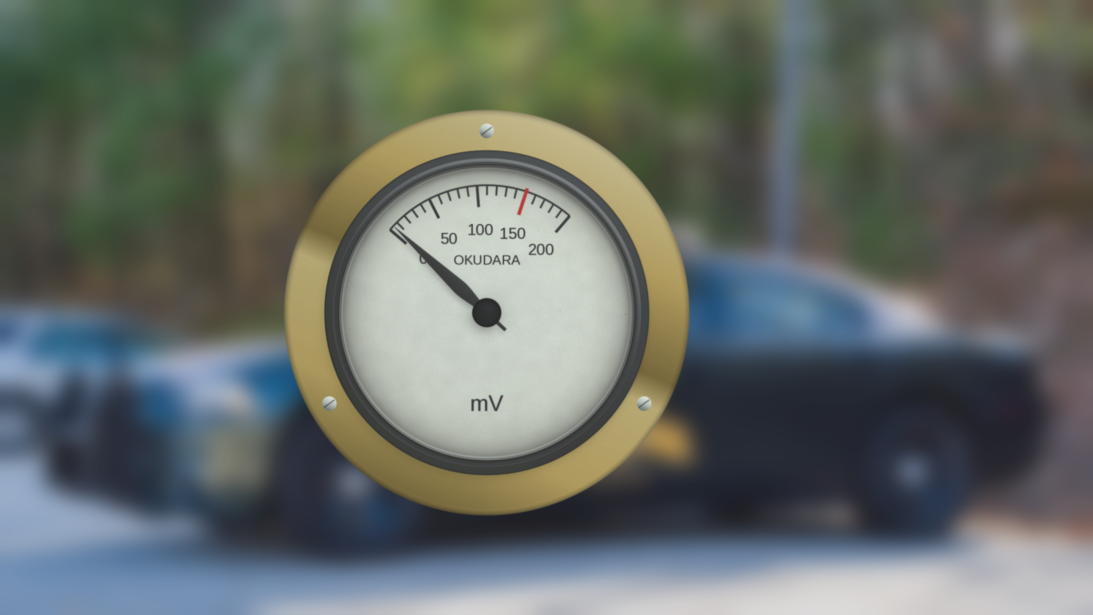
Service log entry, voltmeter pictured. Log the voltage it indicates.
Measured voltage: 5 mV
